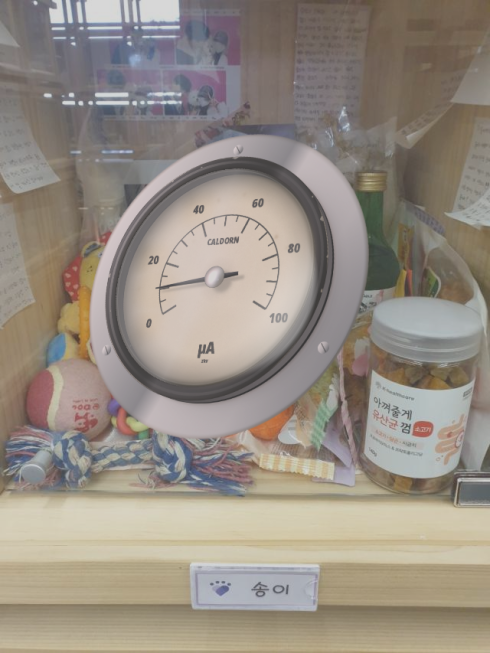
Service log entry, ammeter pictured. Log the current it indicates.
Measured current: 10 µA
